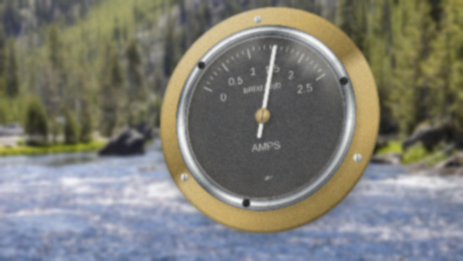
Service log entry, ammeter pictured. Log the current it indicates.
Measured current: 1.5 A
